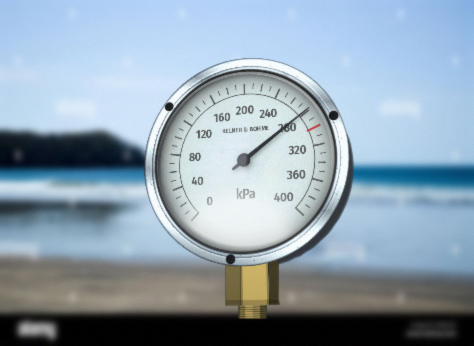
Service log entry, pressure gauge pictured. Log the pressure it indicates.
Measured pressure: 280 kPa
